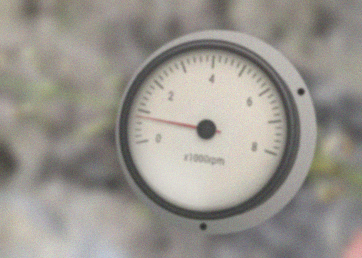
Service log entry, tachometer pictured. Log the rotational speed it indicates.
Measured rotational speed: 800 rpm
